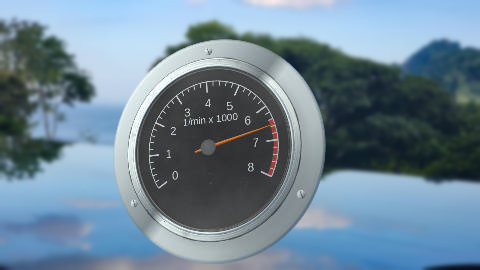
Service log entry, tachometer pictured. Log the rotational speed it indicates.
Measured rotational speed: 6600 rpm
